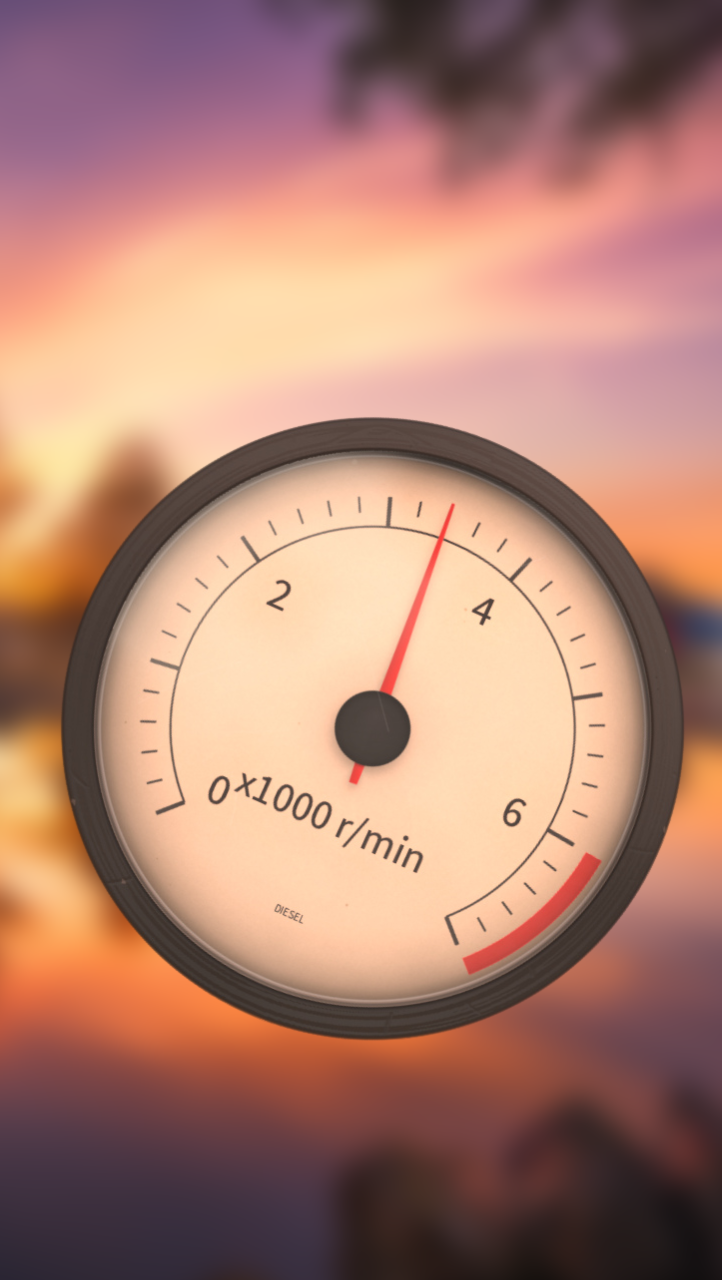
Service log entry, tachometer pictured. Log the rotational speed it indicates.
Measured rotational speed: 3400 rpm
